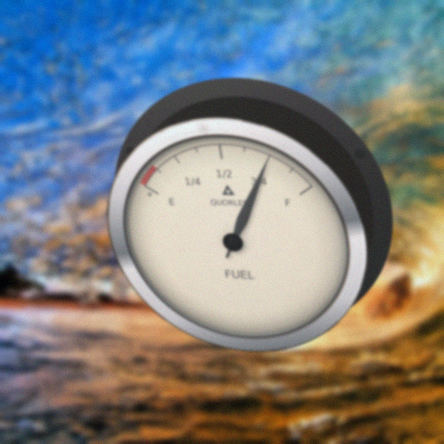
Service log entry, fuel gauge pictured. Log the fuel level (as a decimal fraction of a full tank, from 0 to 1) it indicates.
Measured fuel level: 0.75
